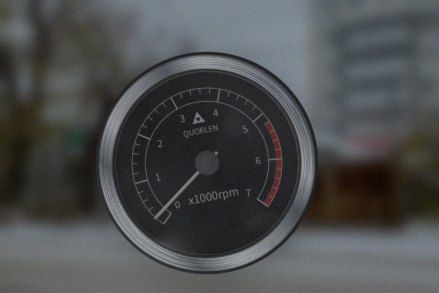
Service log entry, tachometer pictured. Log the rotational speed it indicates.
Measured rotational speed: 200 rpm
